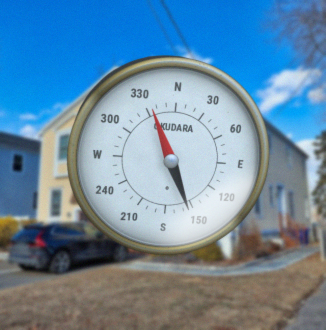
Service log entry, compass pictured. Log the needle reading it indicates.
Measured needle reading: 335 °
